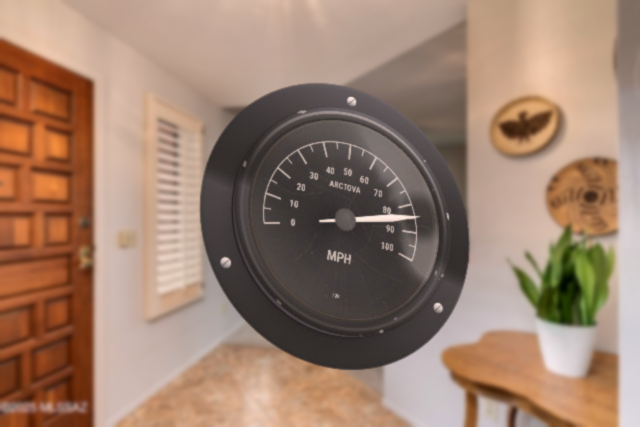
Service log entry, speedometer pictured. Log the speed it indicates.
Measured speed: 85 mph
